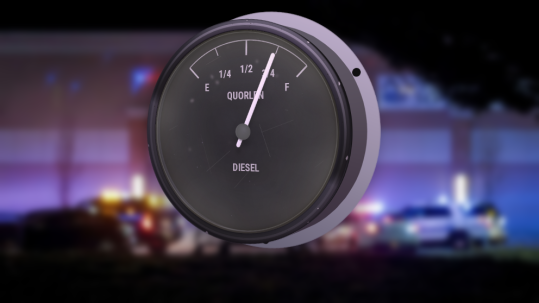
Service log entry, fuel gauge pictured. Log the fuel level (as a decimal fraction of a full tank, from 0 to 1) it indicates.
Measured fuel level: 0.75
